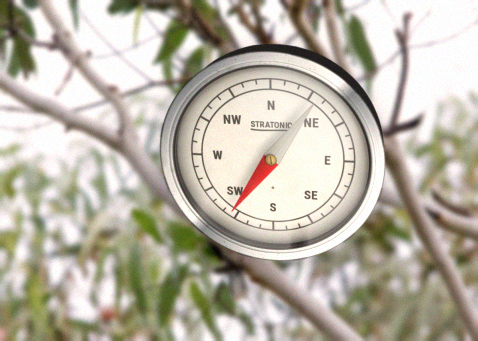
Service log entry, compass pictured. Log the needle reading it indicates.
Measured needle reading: 215 °
